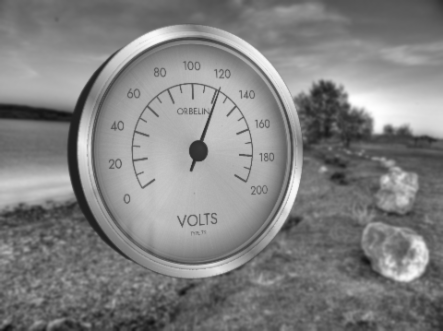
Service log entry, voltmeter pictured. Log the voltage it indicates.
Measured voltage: 120 V
